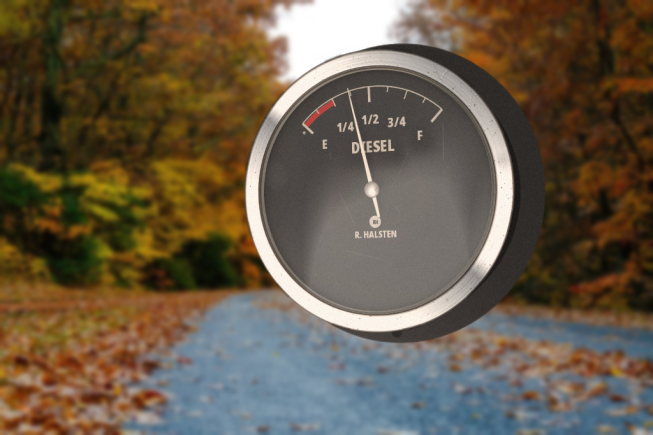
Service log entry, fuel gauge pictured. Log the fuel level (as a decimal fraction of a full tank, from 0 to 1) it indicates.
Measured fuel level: 0.375
